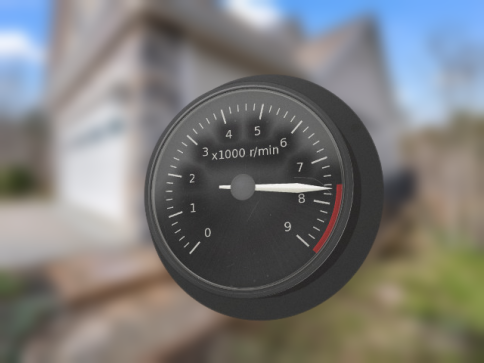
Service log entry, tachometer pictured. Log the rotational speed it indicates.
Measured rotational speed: 7700 rpm
